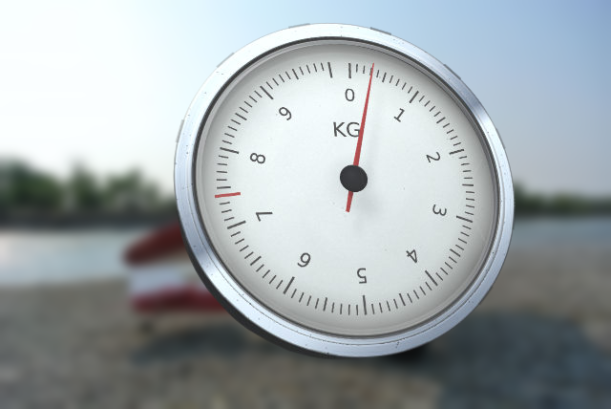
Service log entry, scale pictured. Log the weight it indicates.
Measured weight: 0.3 kg
